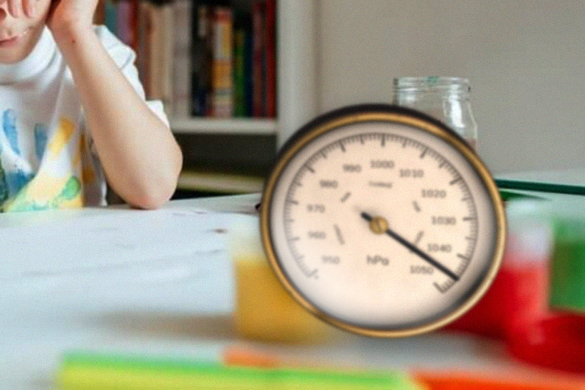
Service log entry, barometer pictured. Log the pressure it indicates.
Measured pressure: 1045 hPa
